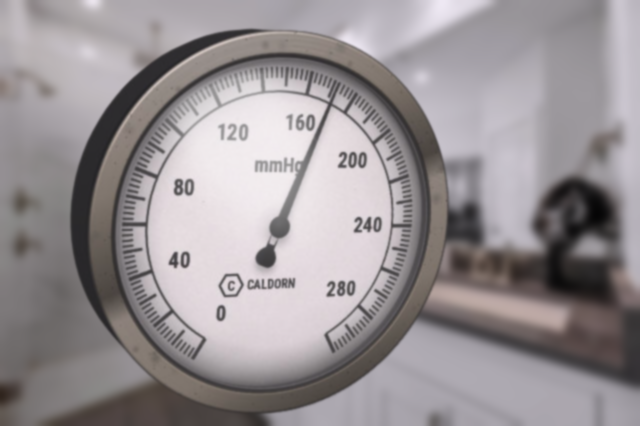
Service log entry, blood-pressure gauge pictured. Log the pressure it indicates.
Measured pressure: 170 mmHg
